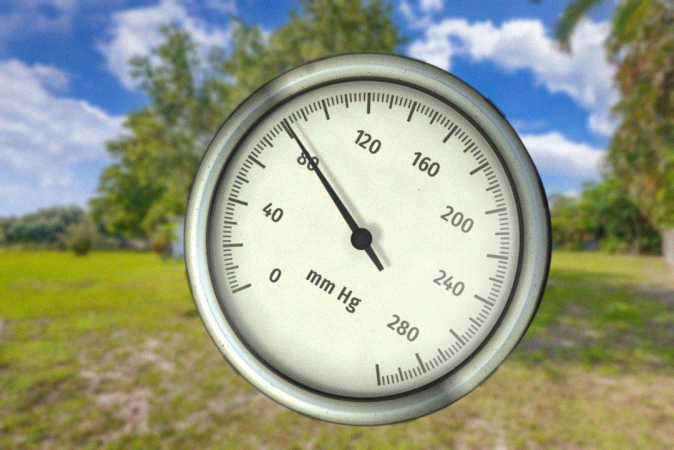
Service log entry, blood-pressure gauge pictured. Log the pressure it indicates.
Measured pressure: 82 mmHg
